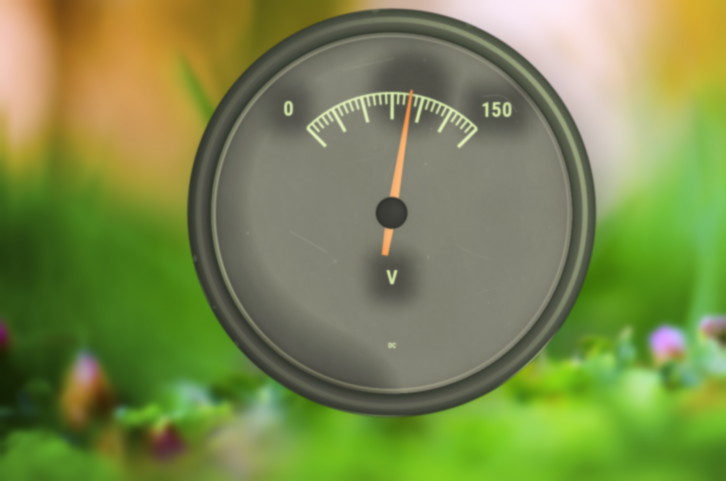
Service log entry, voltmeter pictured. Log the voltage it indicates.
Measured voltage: 90 V
